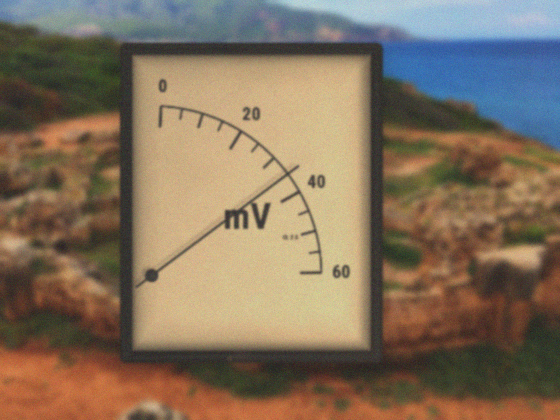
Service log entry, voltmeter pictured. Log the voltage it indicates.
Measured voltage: 35 mV
